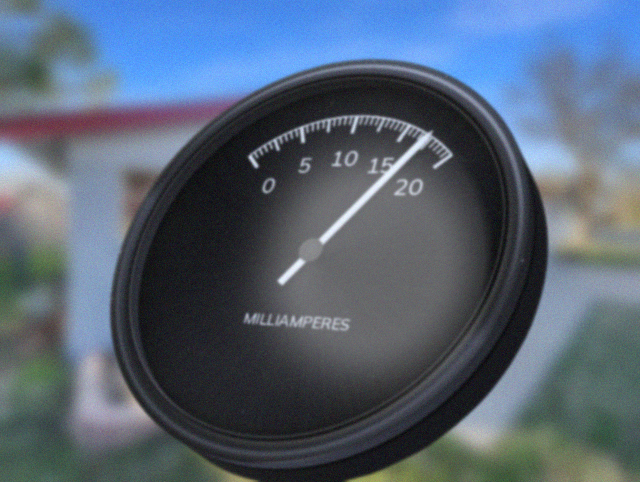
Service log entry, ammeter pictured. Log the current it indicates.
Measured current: 17.5 mA
